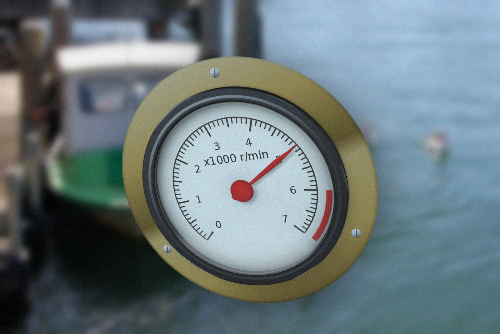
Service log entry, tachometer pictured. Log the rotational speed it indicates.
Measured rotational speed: 5000 rpm
